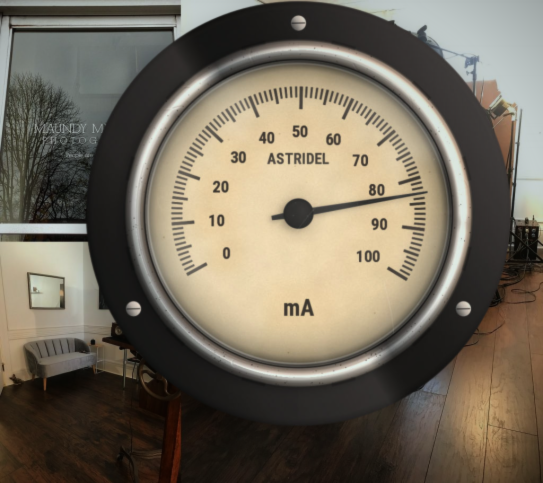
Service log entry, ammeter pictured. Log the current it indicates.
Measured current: 83 mA
